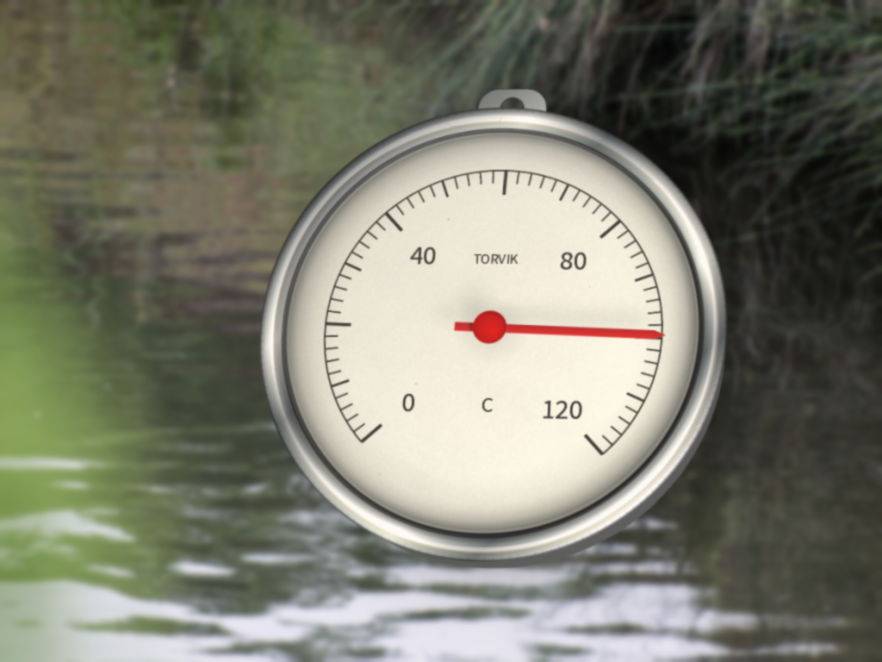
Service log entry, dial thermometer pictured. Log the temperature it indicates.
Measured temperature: 100 °C
